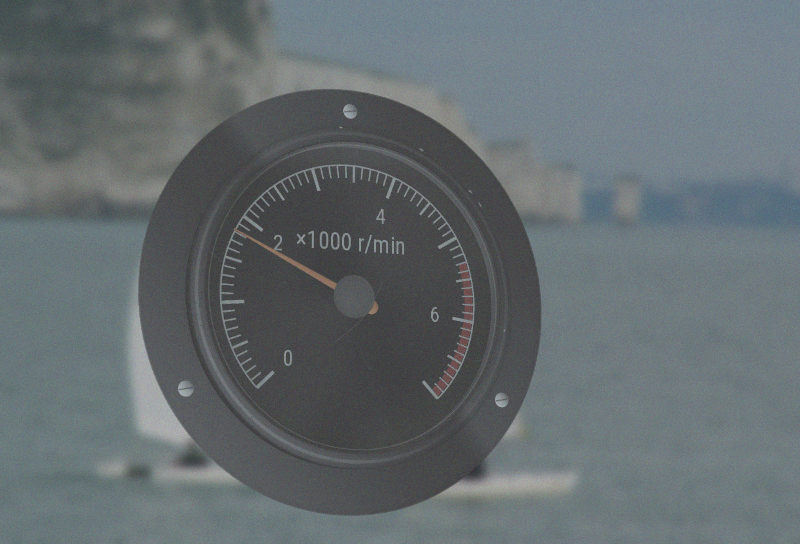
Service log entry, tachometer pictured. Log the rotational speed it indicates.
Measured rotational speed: 1800 rpm
